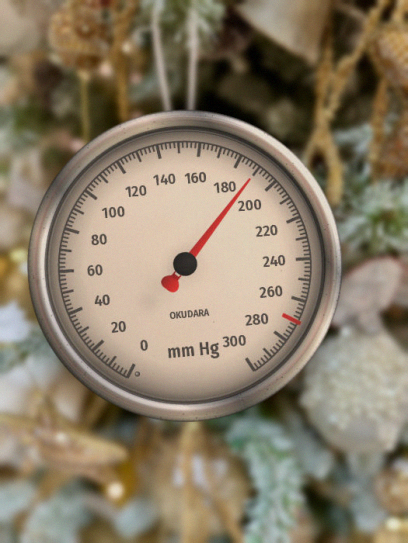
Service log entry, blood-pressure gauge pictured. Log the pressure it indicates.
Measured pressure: 190 mmHg
